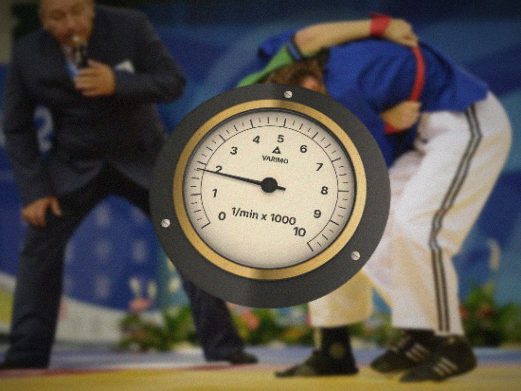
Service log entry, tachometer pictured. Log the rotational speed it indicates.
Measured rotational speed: 1750 rpm
